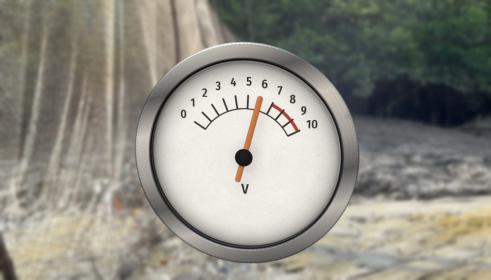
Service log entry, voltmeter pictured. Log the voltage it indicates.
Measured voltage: 6 V
